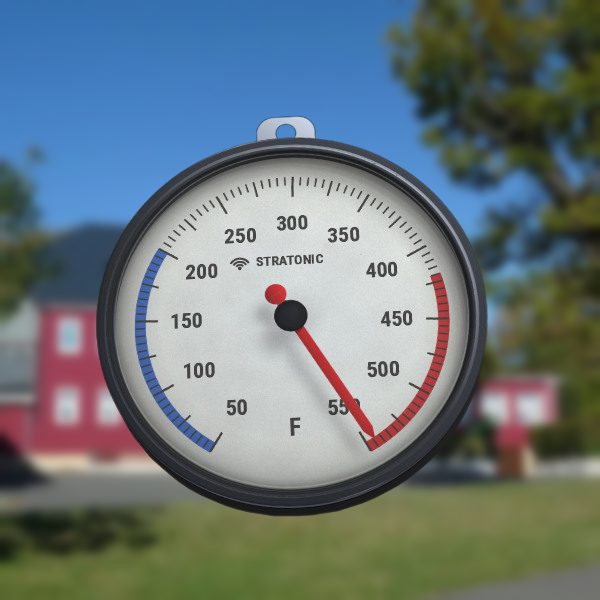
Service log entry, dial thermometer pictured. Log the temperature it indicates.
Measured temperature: 545 °F
